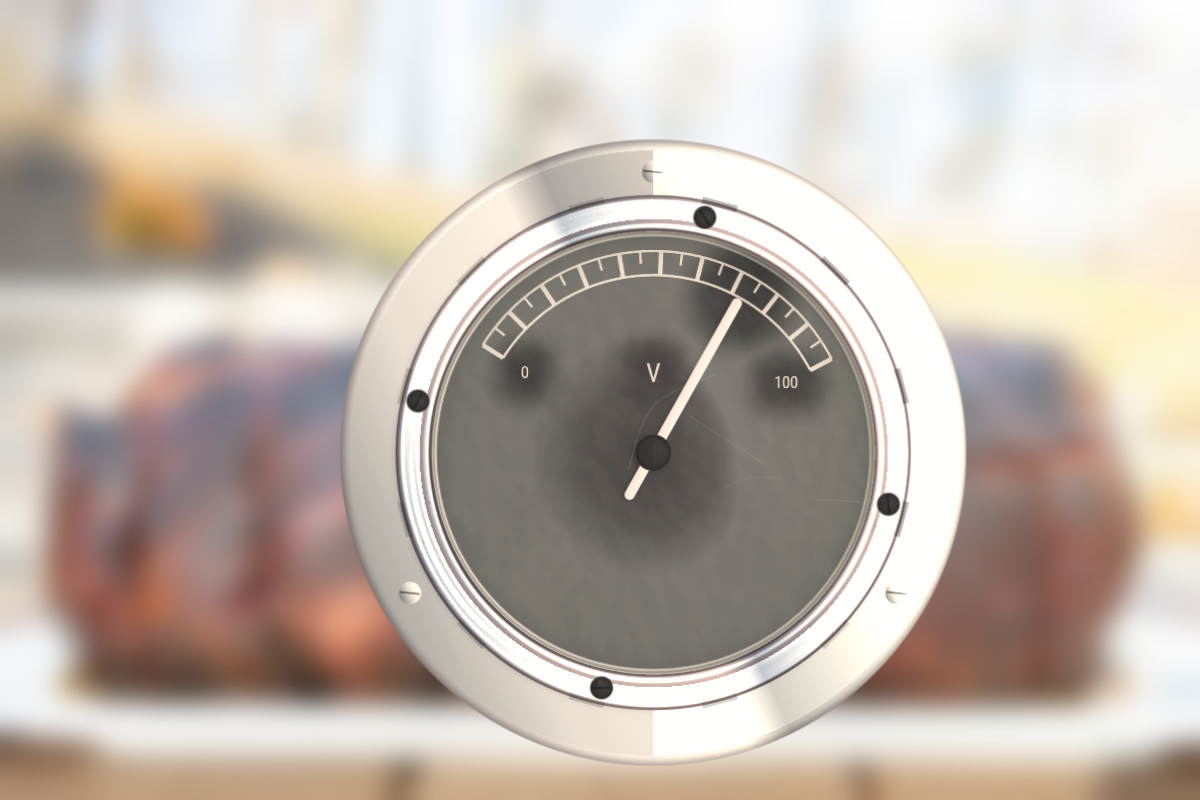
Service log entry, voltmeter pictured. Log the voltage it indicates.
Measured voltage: 72.5 V
